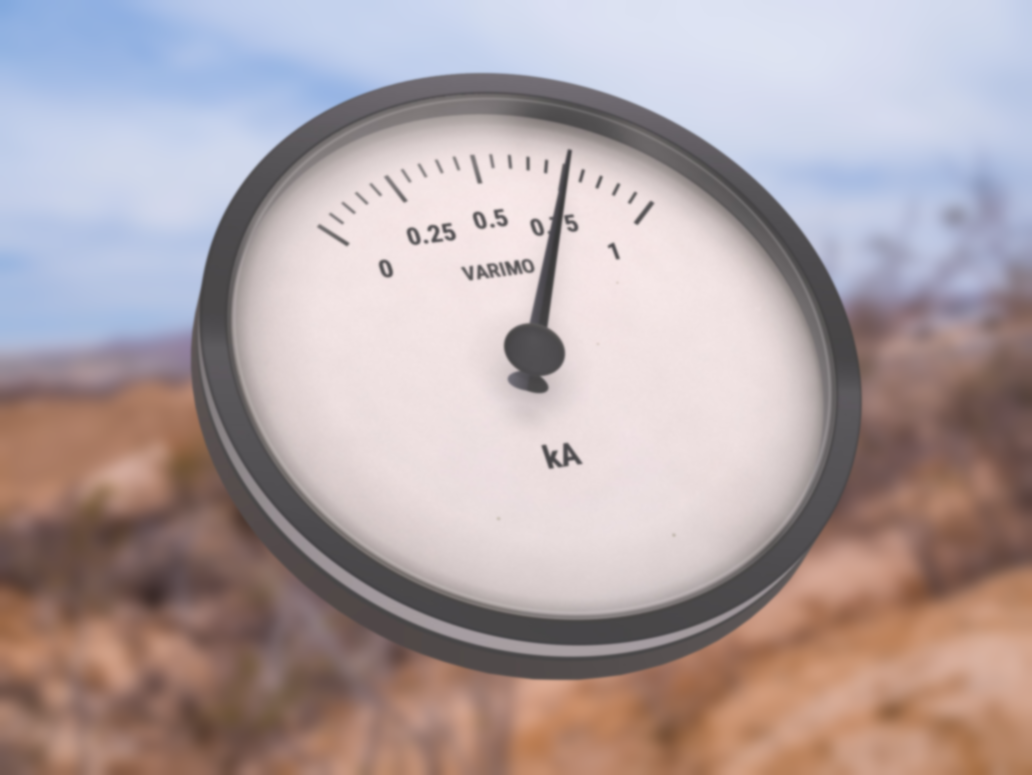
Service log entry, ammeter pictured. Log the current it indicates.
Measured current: 0.75 kA
